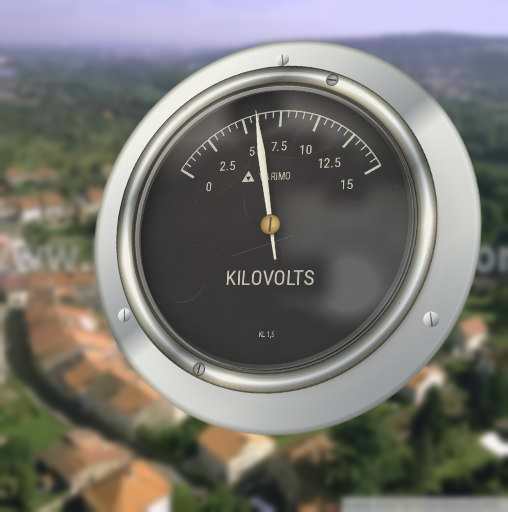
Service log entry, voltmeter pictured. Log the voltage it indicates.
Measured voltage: 6 kV
